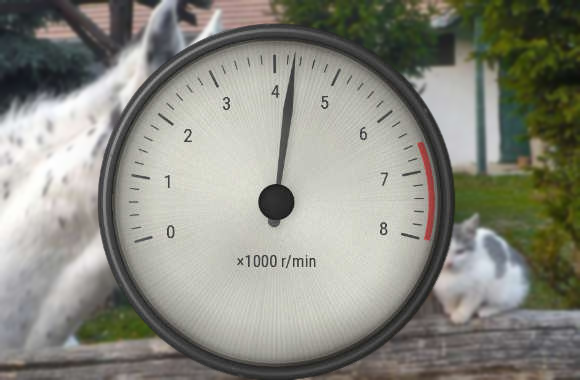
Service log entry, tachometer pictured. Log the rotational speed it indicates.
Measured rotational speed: 4300 rpm
